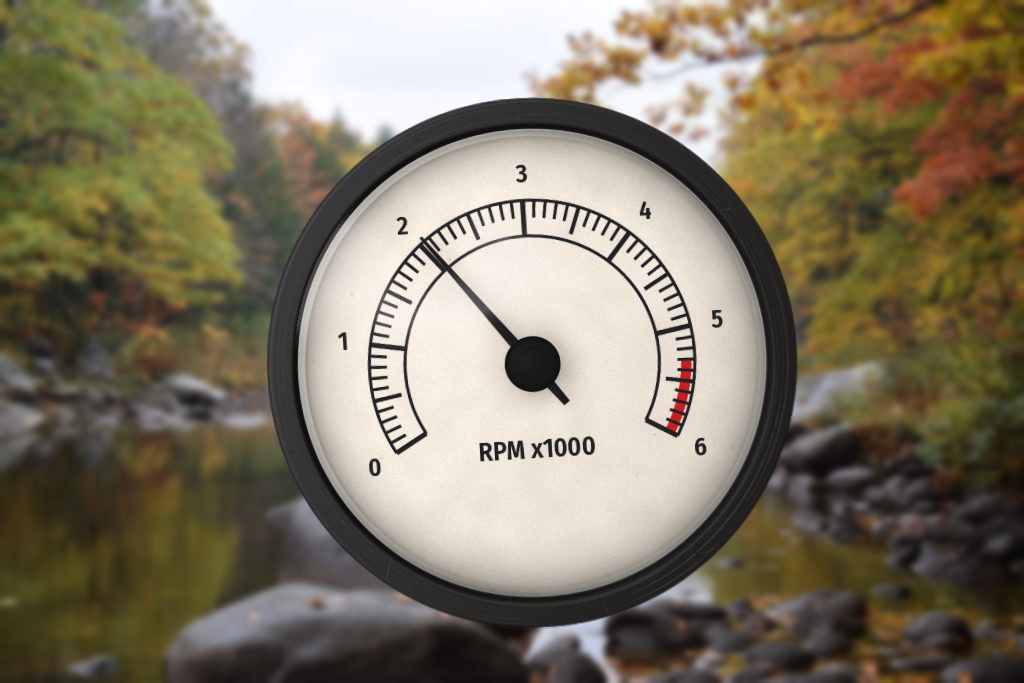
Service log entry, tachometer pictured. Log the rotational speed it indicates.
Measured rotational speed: 2050 rpm
